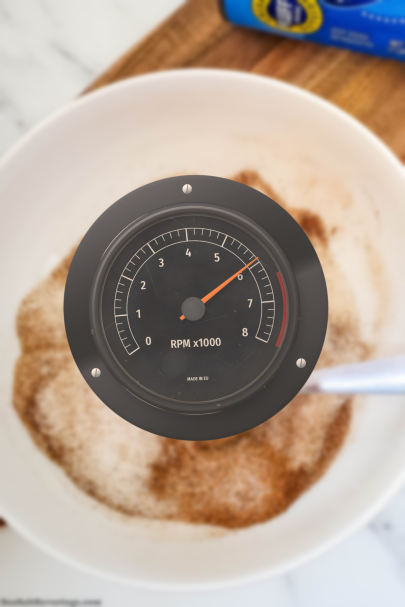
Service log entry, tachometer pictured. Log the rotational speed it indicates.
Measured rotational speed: 5900 rpm
